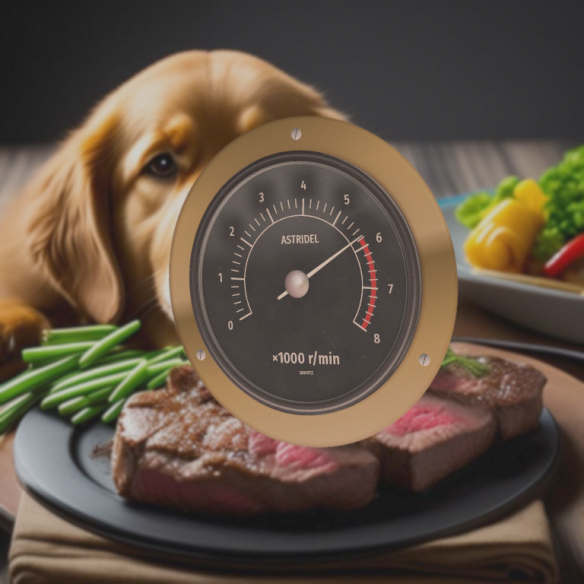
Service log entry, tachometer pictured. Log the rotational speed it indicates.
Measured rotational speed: 5800 rpm
